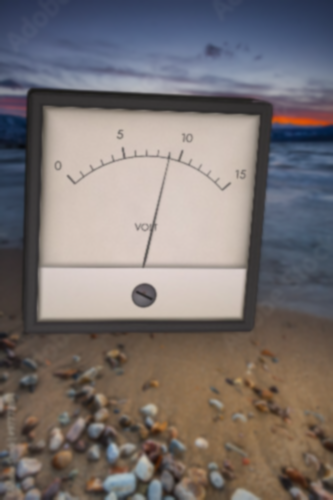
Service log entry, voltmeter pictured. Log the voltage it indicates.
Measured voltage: 9 V
